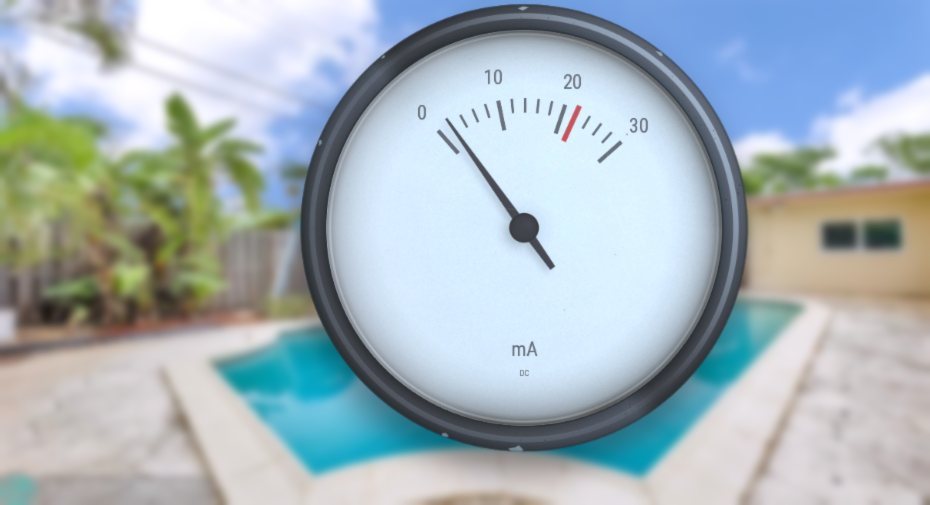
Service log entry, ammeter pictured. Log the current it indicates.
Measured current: 2 mA
